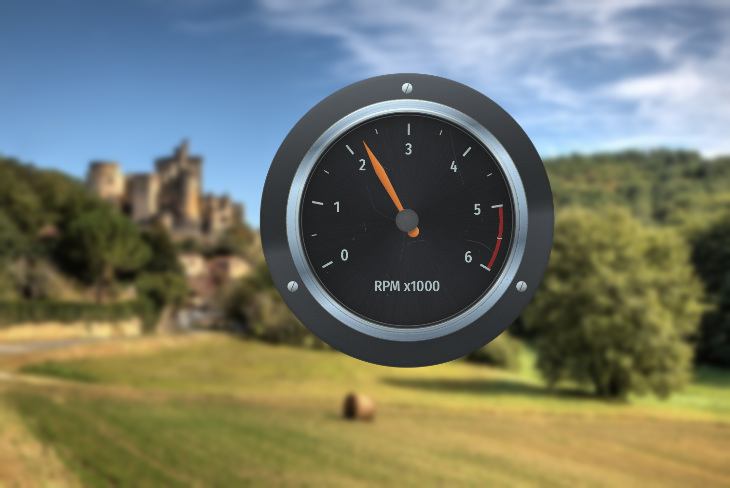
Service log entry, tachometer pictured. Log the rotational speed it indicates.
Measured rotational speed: 2250 rpm
